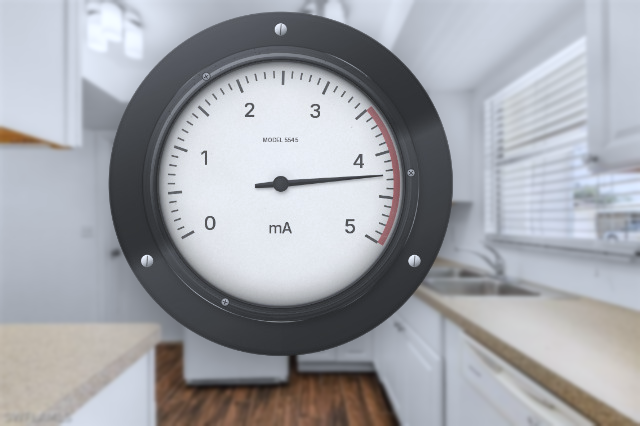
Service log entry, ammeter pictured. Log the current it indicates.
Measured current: 4.25 mA
